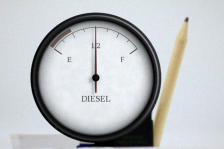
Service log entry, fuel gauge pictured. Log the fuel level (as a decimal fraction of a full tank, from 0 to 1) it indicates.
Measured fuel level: 0.5
